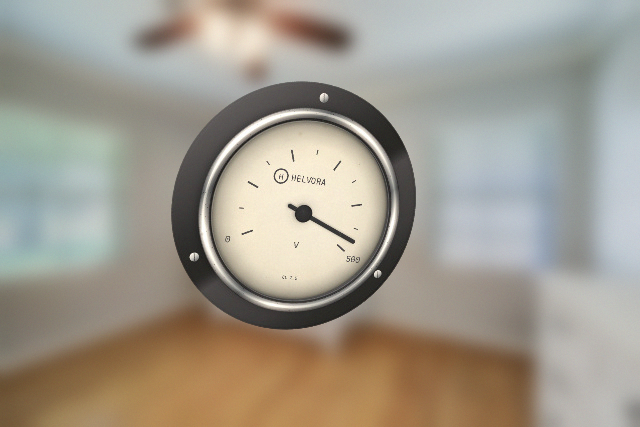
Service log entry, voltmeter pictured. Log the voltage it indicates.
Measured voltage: 475 V
